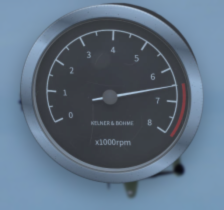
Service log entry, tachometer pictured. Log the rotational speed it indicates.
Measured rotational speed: 6500 rpm
